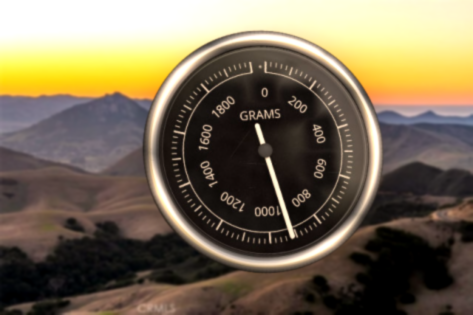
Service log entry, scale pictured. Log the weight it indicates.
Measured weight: 920 g
